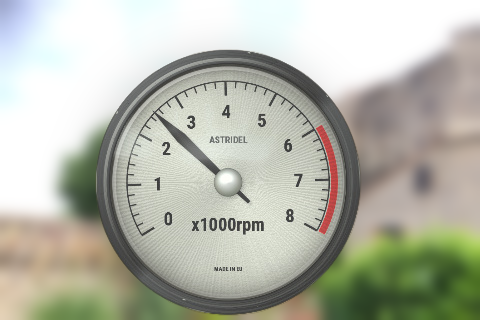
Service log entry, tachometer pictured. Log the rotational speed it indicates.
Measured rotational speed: 2500 rpm
